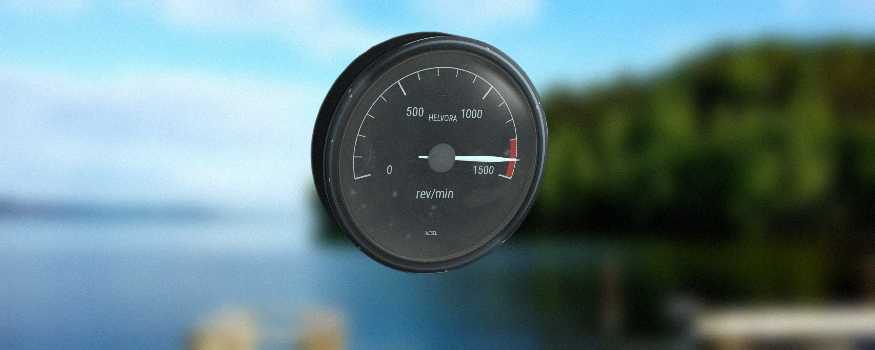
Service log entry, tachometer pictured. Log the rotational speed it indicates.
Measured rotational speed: 1400 rpm
